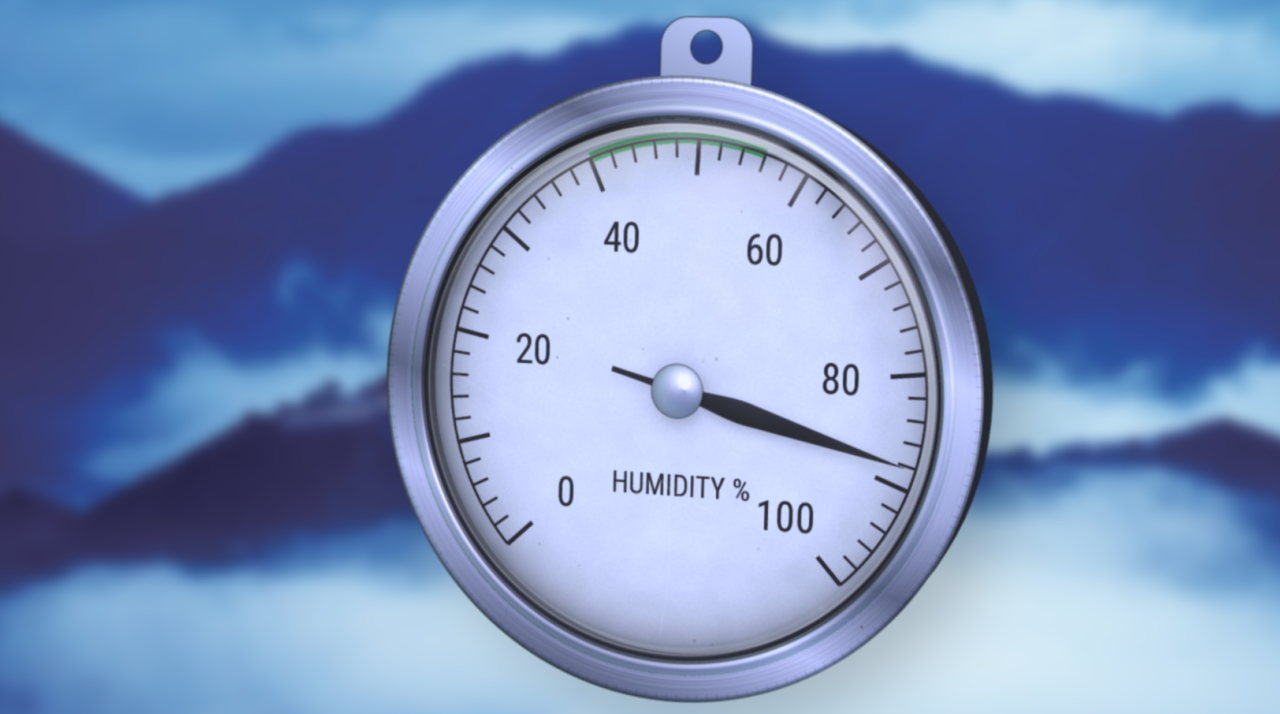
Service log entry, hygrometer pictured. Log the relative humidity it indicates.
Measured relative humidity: 88 %
